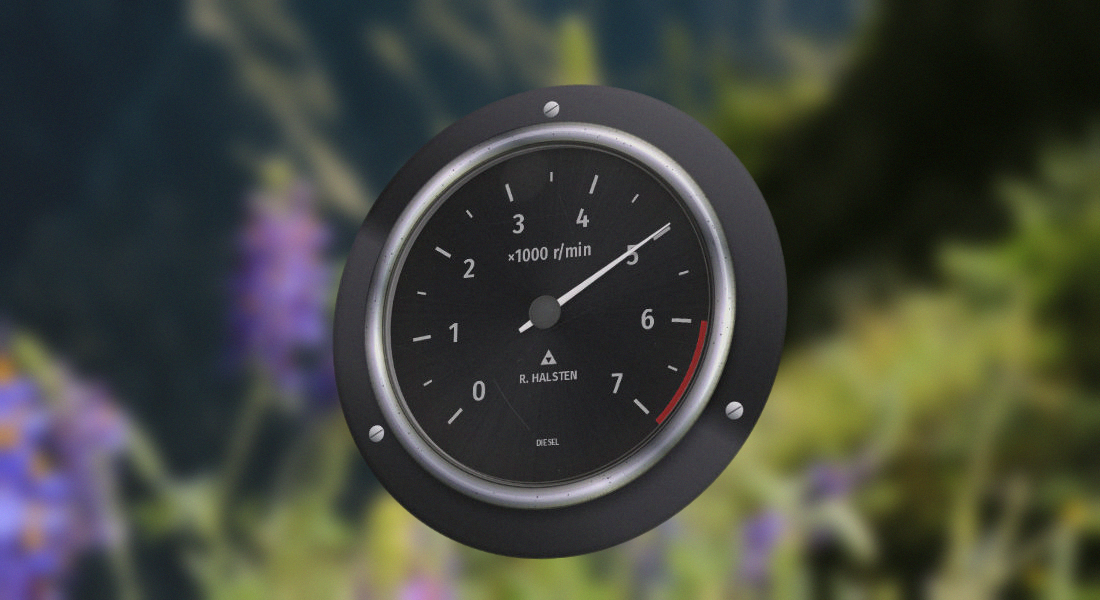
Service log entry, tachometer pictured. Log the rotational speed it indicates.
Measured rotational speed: 5000 rpm
